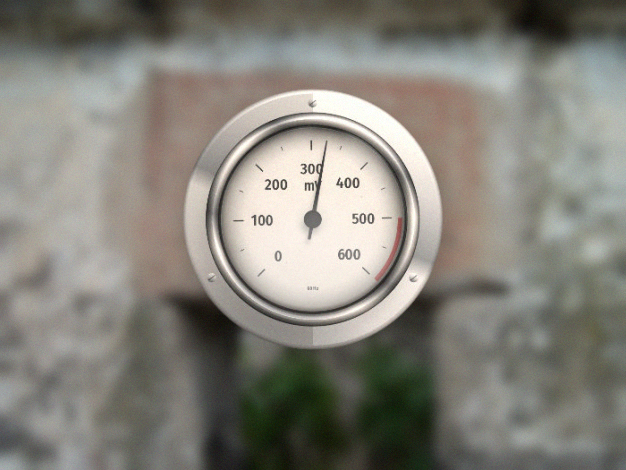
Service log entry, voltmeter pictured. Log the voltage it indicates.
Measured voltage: 325 mV
